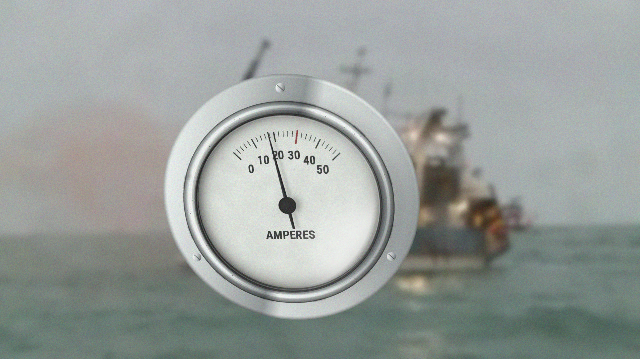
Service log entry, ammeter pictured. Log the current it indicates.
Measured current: 18 A
